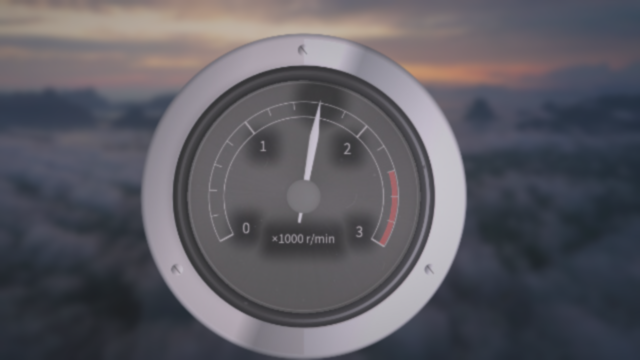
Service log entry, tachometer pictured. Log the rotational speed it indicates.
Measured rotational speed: 1600 rpm
